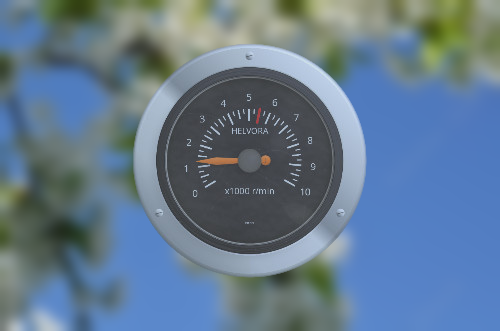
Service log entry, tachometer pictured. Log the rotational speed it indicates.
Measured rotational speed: 1250 rpm
